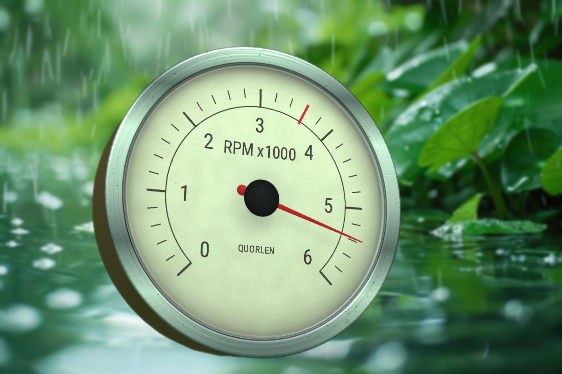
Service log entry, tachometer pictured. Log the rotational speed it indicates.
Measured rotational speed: 5400 rpm
